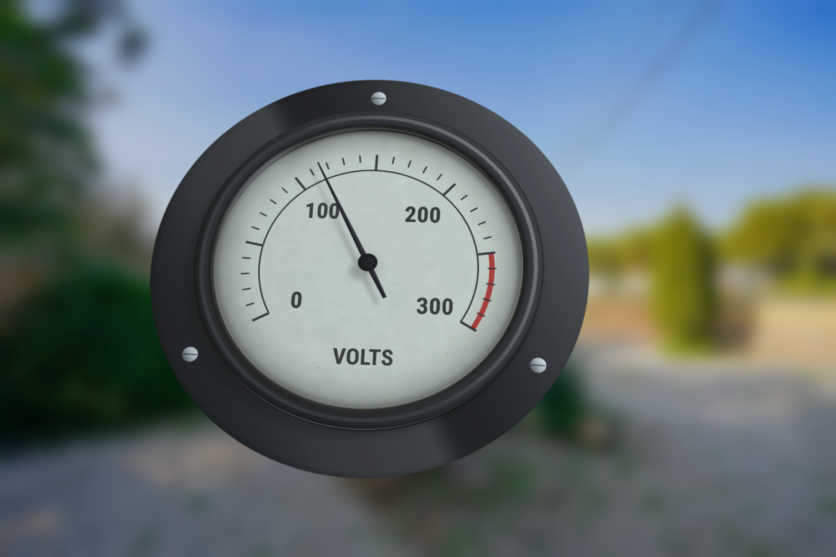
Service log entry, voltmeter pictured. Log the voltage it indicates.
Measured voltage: 115 V
